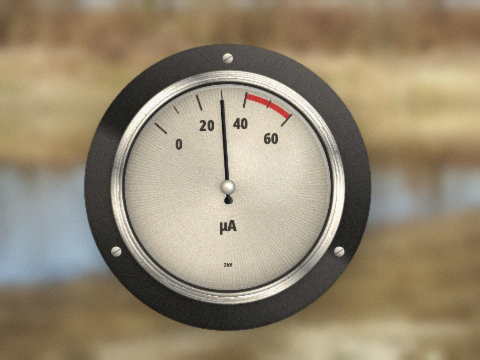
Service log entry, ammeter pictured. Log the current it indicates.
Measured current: 30 µA
